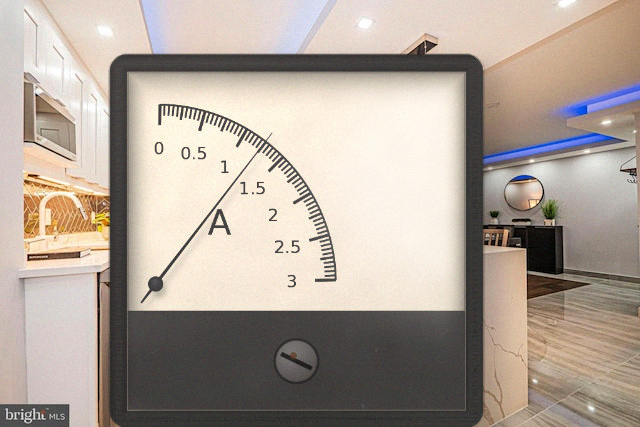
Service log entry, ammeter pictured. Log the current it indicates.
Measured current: 1.25 A
